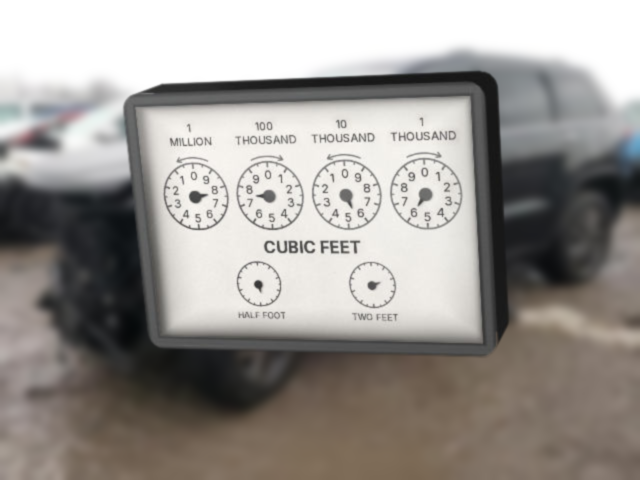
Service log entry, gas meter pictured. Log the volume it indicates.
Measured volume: 775600 ft³
